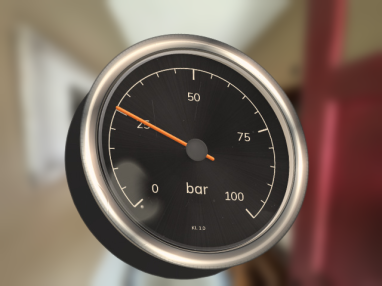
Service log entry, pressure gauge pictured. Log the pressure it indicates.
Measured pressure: 25 bar
